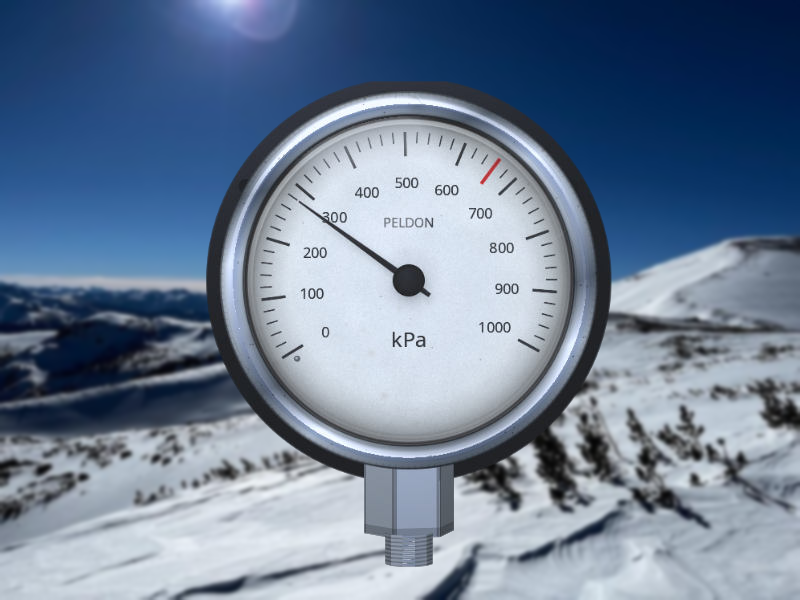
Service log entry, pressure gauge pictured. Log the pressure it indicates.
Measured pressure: 280 kPa
